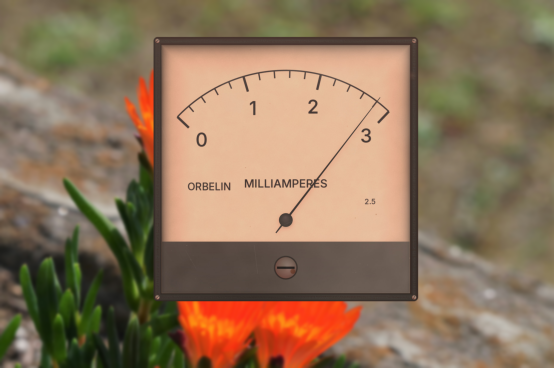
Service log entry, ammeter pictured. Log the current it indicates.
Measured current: 2.8 mA
